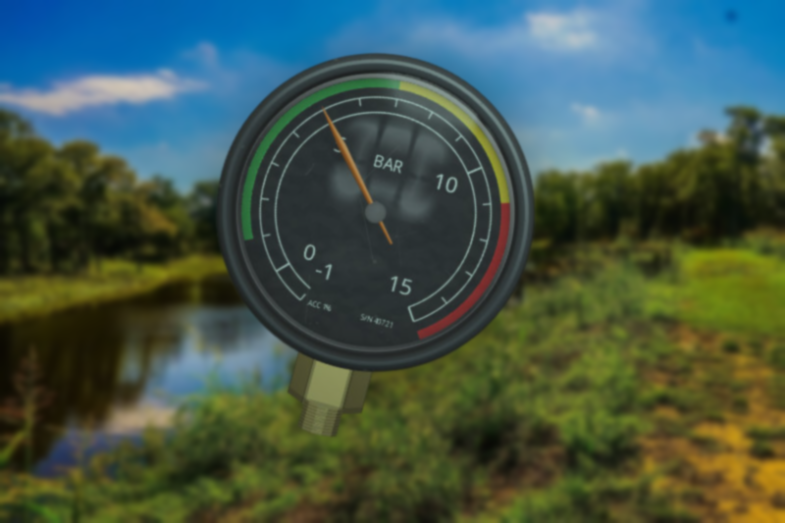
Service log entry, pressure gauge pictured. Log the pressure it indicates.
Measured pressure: 5 bar
